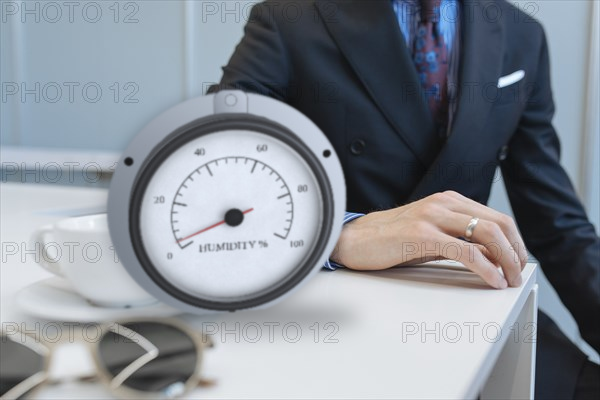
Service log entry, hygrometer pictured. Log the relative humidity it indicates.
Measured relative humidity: 4 %
